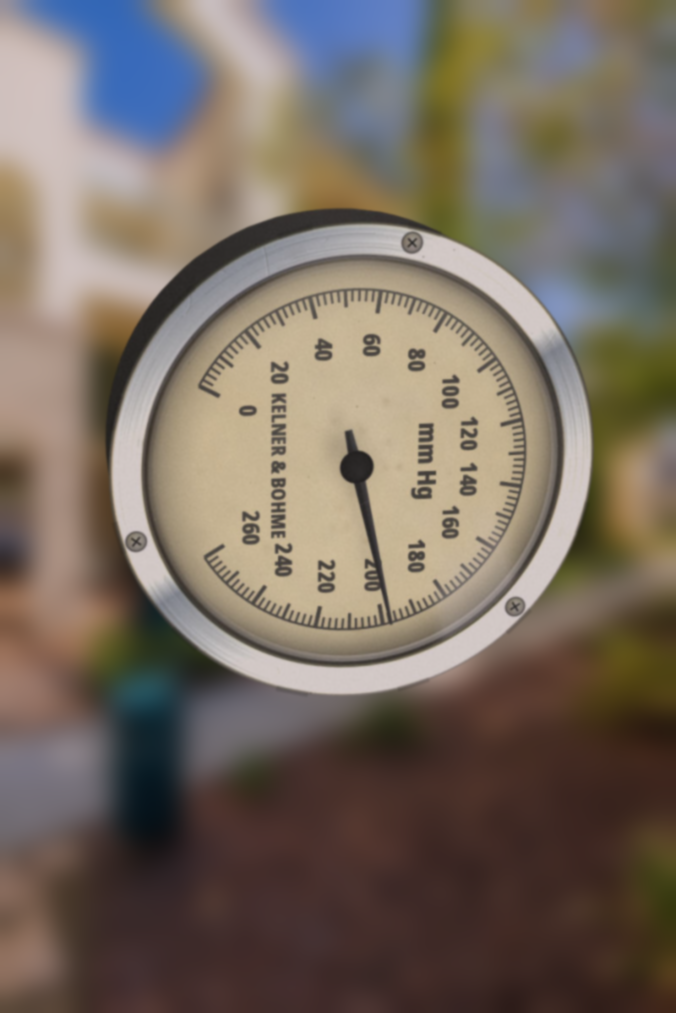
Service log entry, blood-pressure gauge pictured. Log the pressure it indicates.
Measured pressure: 198 mmHg
